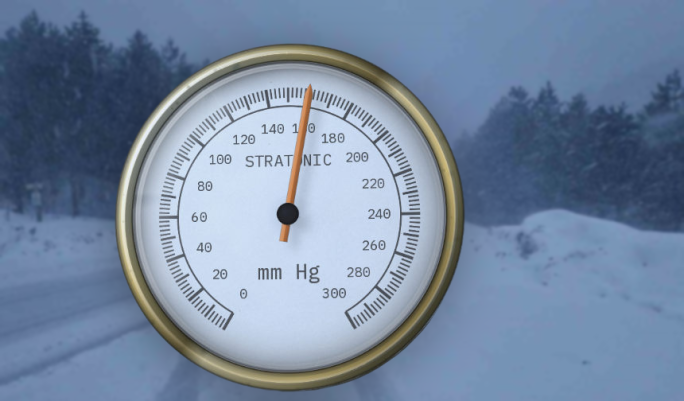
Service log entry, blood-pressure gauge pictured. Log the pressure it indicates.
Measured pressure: 160 mmHg
